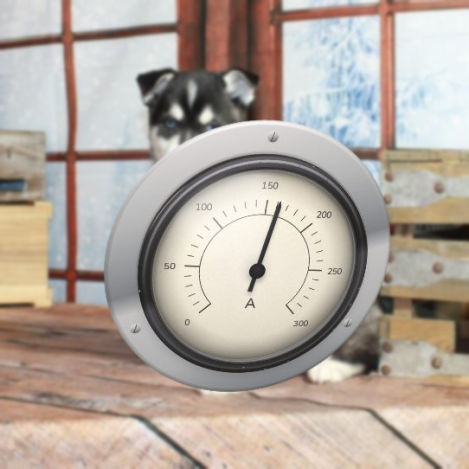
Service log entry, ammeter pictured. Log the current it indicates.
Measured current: 160 A
